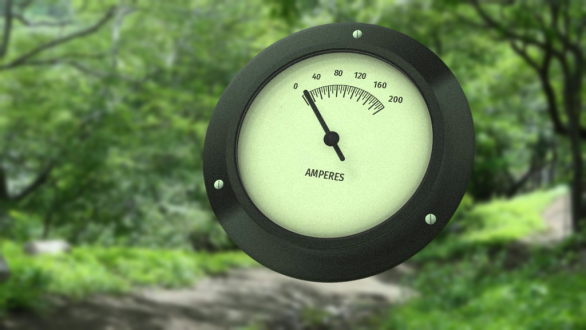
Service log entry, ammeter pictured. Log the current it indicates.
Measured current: 10 A
